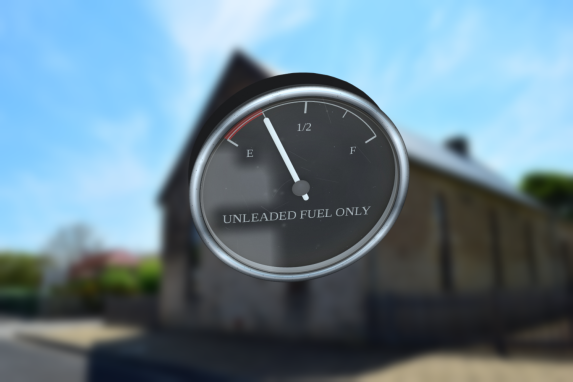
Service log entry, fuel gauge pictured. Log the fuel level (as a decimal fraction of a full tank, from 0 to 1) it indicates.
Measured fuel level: 0.25
